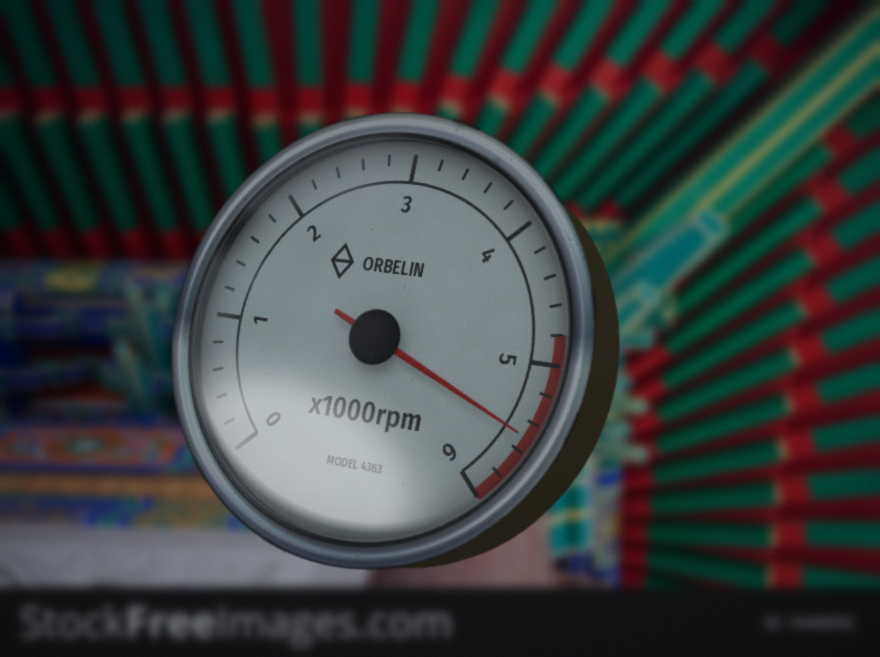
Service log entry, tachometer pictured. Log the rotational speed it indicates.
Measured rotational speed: 5500 rpm
